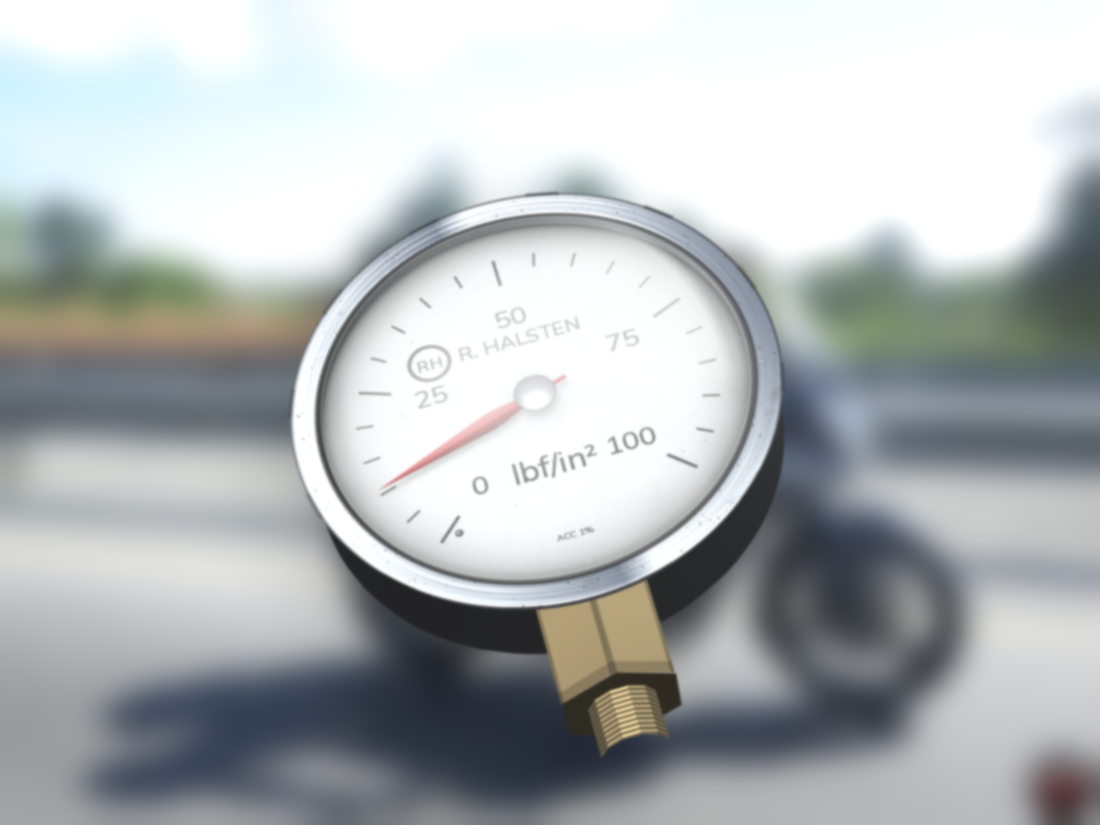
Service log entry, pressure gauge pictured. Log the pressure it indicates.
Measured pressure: 10 psi
